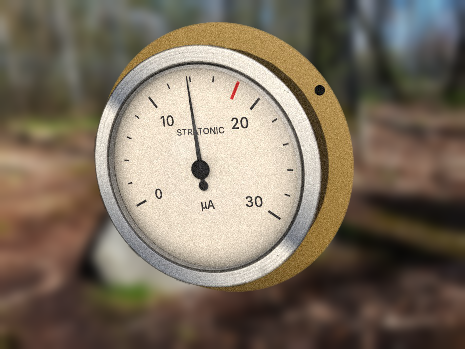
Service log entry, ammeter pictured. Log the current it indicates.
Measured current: 14 µA
